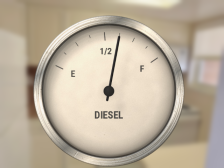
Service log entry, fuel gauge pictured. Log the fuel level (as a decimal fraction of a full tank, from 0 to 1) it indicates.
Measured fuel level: 0.625
